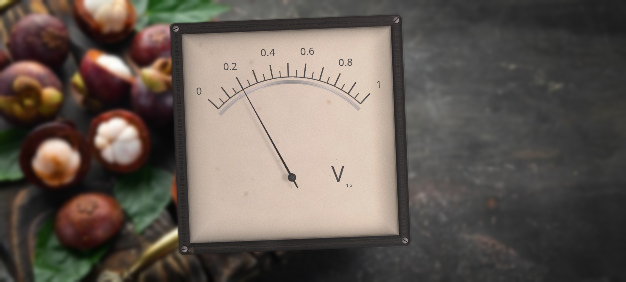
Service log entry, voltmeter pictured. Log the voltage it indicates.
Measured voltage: 0.2 V
